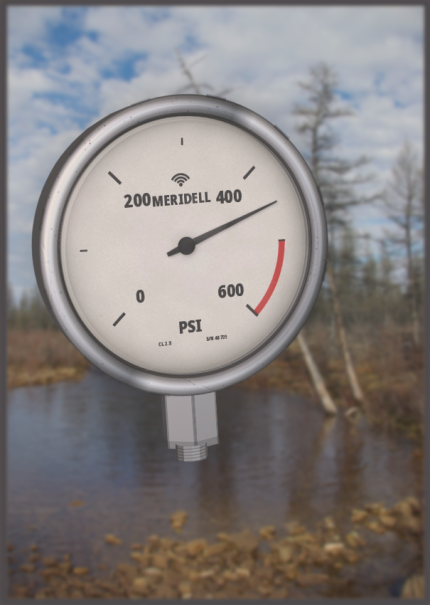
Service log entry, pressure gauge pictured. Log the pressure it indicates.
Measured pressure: 450 psi
